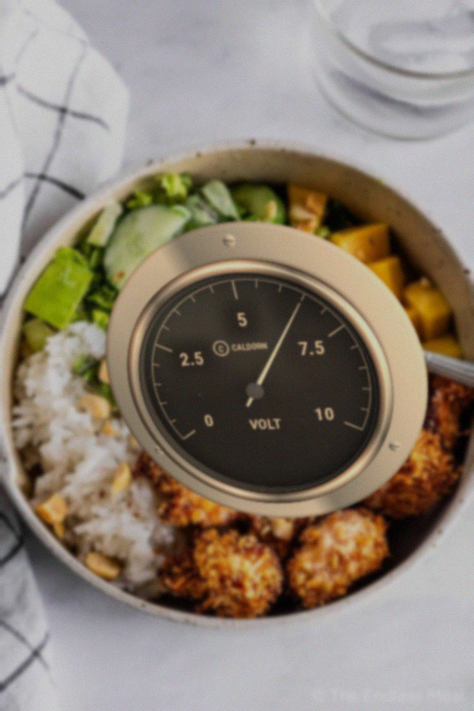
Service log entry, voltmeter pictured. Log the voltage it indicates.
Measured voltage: 6.5 V
